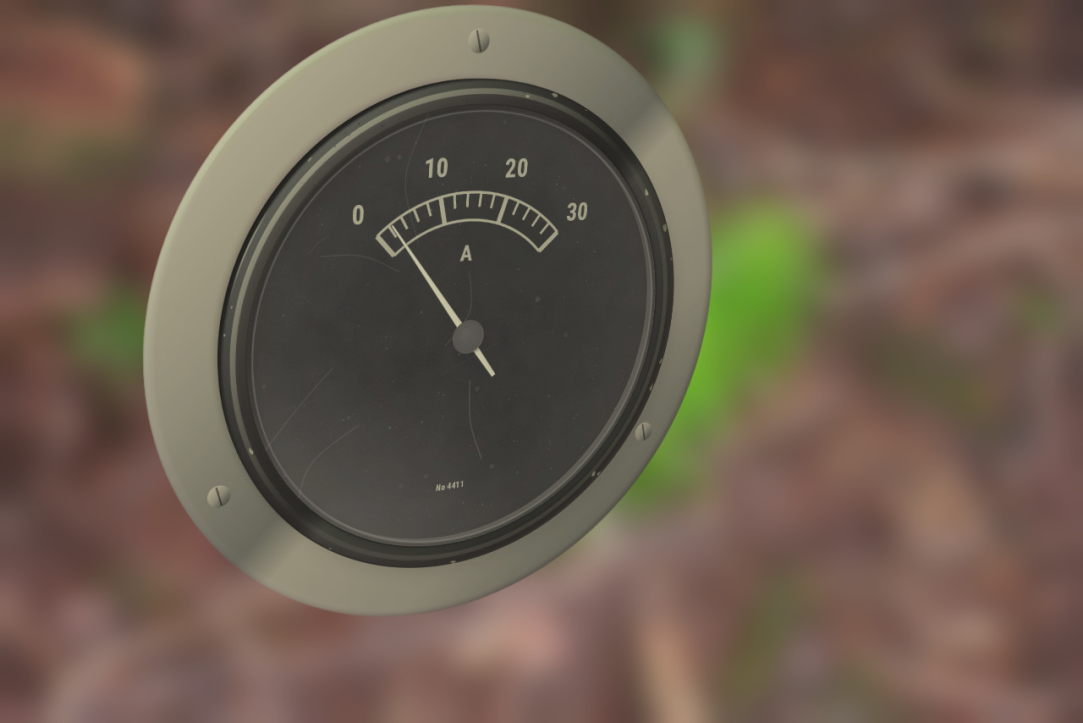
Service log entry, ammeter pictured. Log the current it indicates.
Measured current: 2 A
